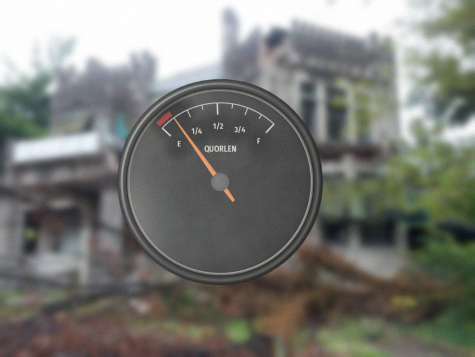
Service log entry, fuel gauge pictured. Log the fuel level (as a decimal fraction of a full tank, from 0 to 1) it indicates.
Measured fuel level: 0.125
